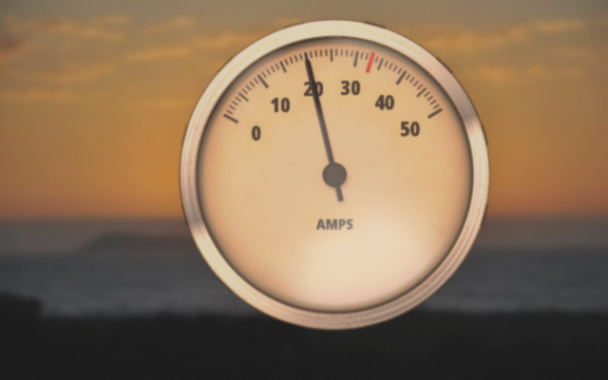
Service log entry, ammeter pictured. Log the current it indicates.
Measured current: 20 A
